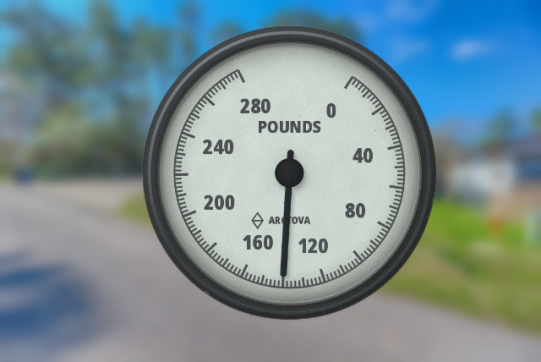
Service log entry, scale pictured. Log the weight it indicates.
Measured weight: 140 lb
